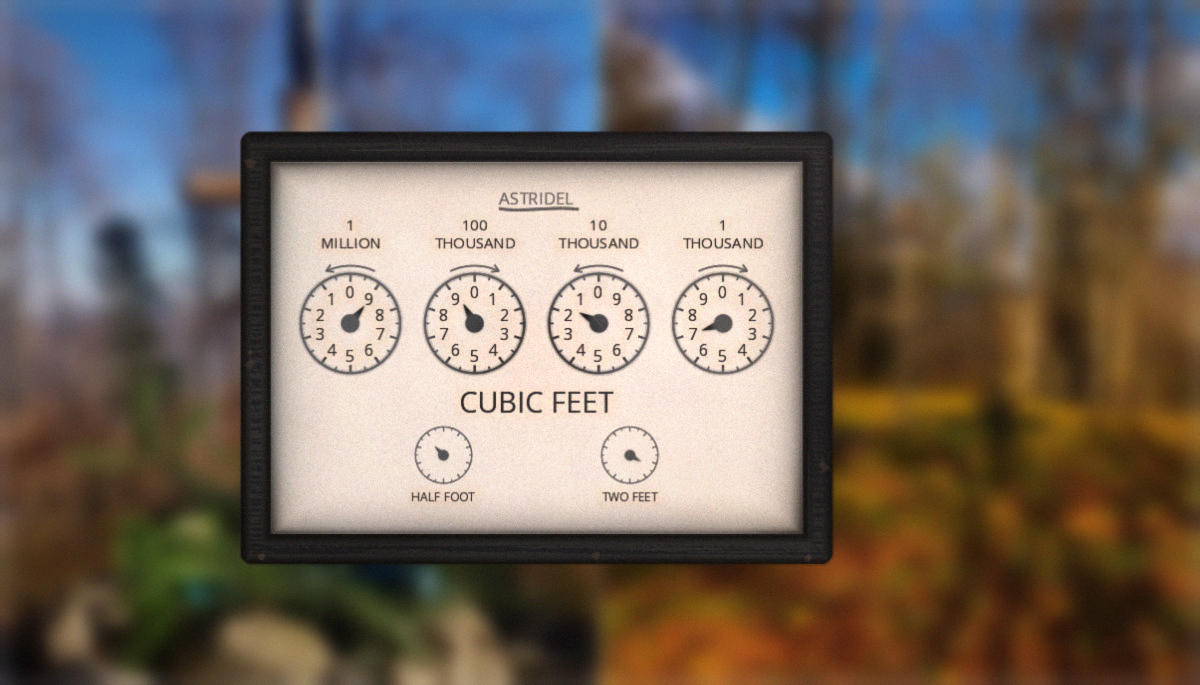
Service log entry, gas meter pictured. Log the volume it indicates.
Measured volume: 891700 ft³
